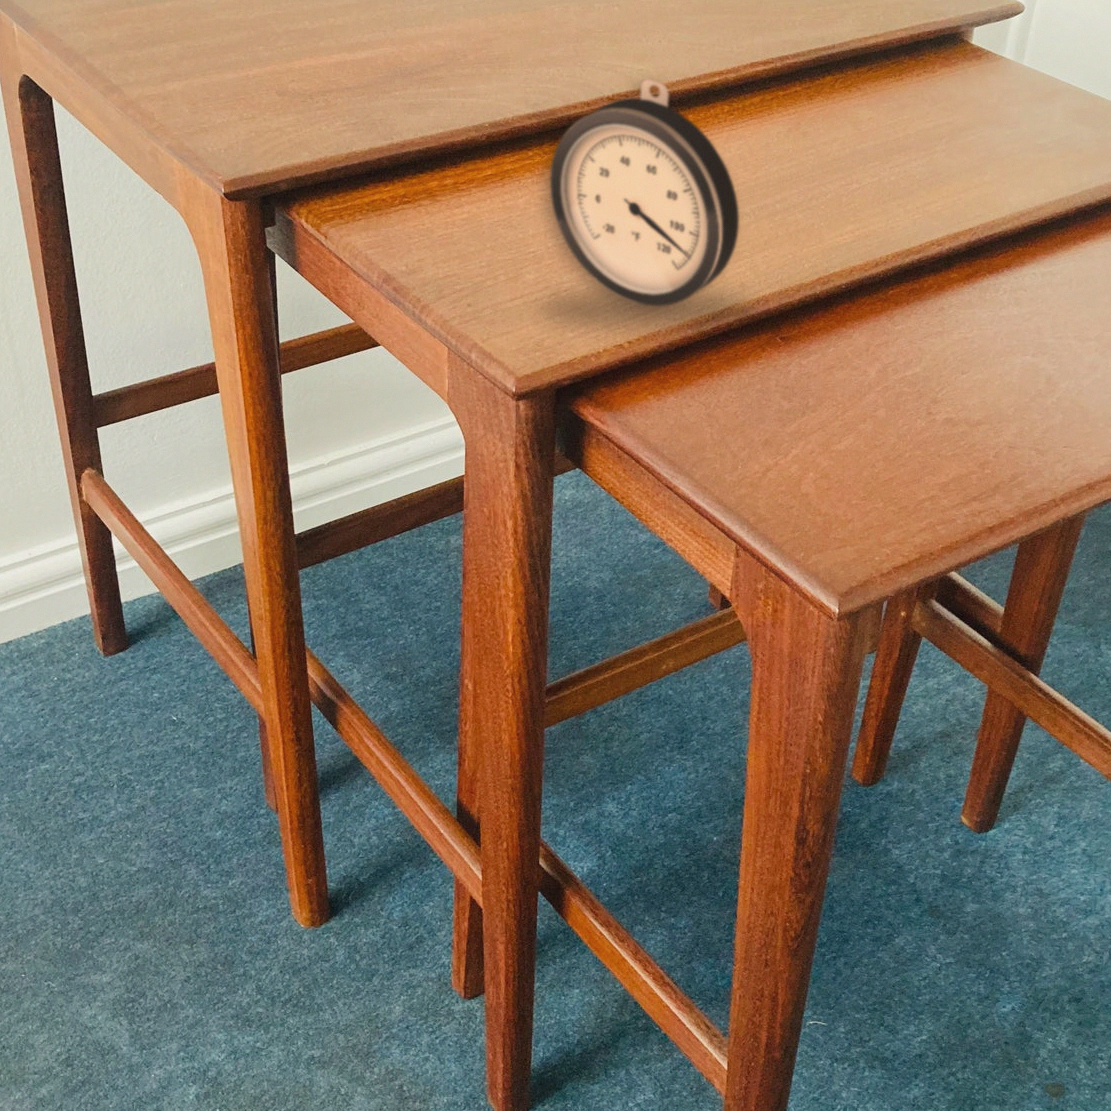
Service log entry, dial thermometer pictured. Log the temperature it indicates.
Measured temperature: 110 °F
